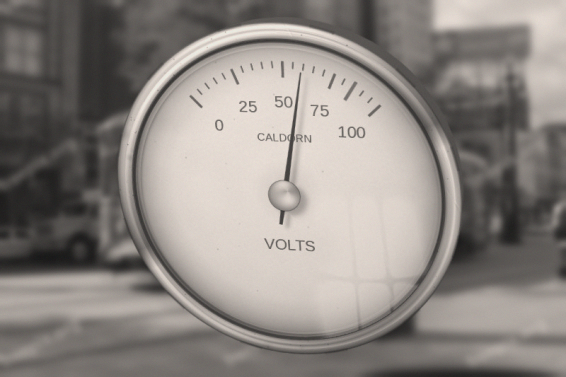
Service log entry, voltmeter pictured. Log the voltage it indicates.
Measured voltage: 60 V
